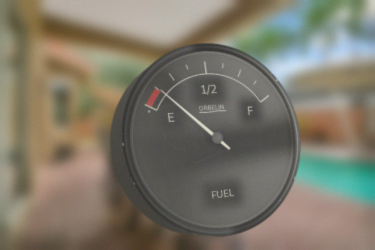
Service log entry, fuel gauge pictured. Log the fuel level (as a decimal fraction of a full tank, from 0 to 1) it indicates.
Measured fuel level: 0.125
